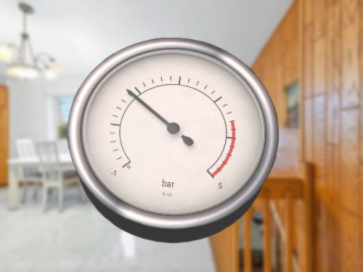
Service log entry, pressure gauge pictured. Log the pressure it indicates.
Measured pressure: 0.8 bar
